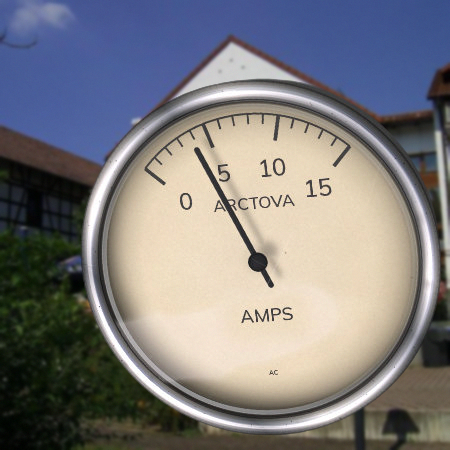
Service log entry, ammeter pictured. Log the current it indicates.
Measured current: 4 A
